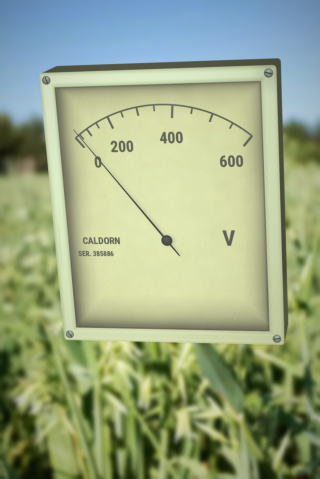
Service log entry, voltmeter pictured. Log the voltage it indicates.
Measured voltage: 50 V
